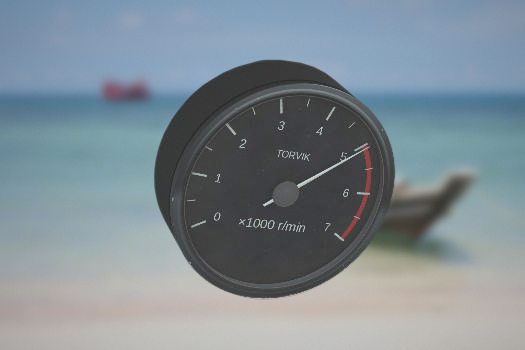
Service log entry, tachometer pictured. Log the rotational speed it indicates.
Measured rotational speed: 5000 rpm
